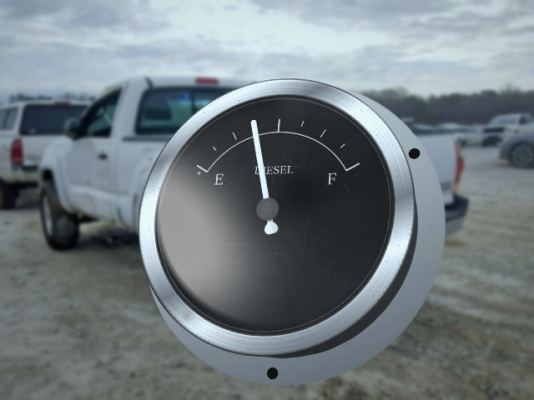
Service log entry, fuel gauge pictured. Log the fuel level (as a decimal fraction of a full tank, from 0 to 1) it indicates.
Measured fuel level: 0.375
